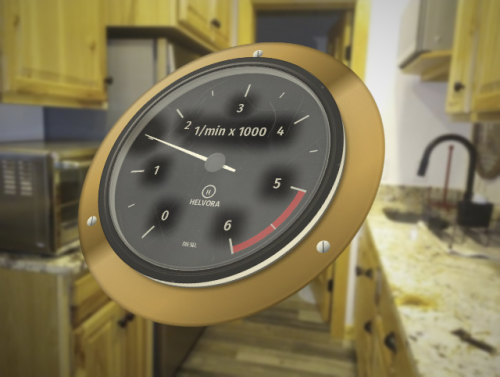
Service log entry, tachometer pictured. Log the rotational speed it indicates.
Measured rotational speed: 1500 rpm
